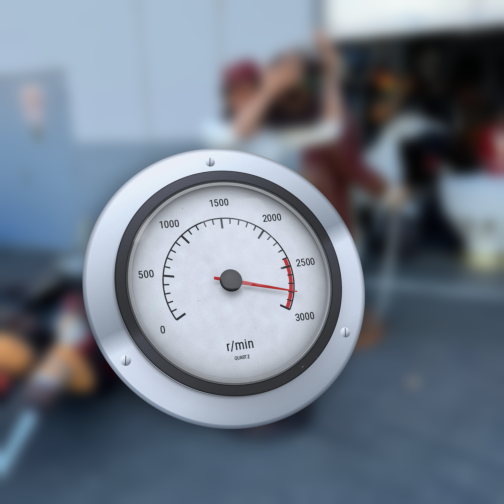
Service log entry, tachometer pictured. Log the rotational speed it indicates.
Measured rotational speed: 2800 rpm
